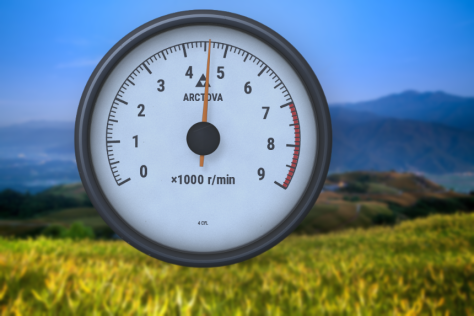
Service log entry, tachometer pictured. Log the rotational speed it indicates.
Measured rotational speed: 4600 rpm
